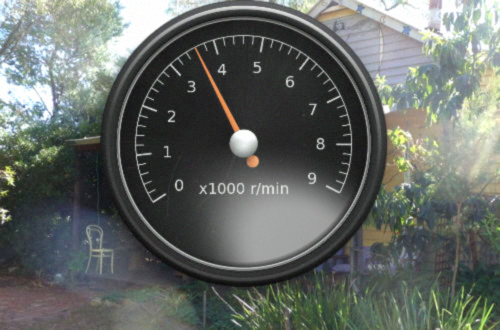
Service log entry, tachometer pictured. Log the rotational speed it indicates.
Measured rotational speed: 3600 rpm
